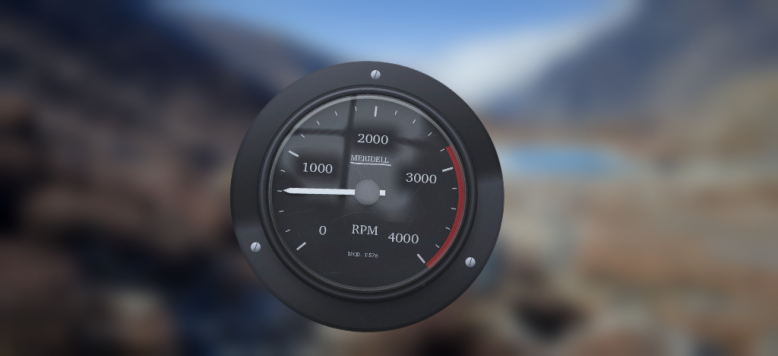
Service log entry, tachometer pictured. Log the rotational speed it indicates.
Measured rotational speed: 600 rpm
